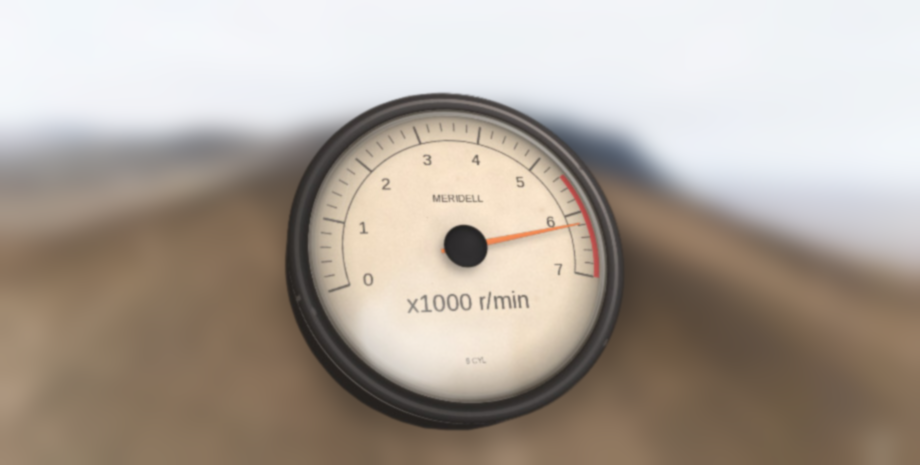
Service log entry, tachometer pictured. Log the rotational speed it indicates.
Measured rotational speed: 6200 rpm
